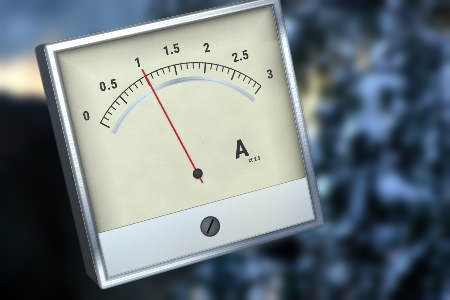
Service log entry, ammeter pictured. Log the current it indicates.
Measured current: 1 A
